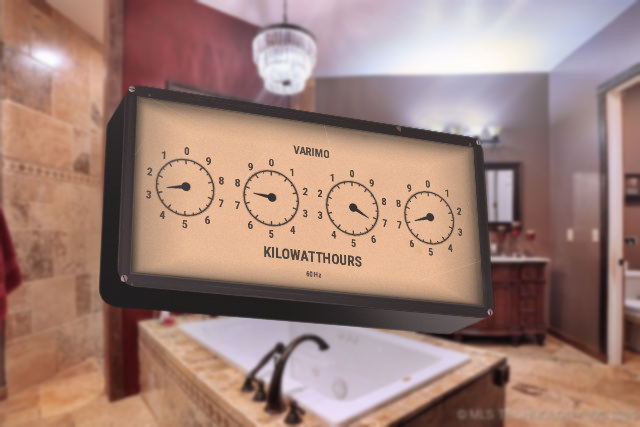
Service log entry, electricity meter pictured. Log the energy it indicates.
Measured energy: 2767 kWh
